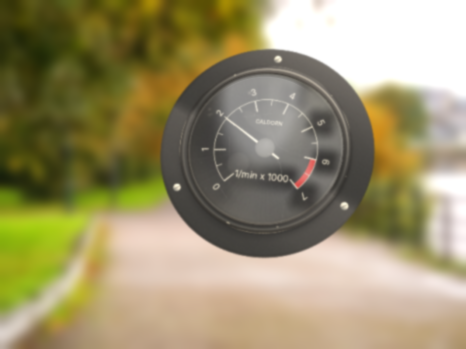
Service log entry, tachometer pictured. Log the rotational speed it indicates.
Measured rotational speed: 2000 rpm
